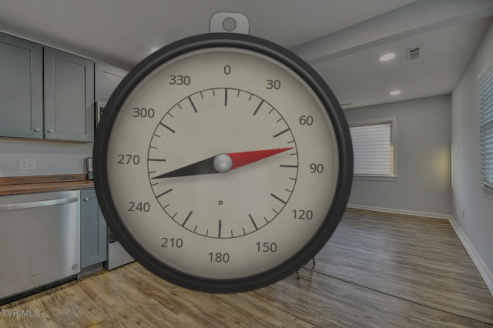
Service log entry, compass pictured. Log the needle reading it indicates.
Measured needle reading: 75 °
